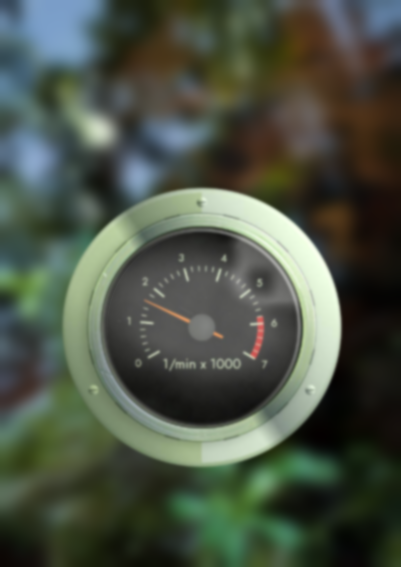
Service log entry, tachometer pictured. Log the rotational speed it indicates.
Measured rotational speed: 1600 rpm
